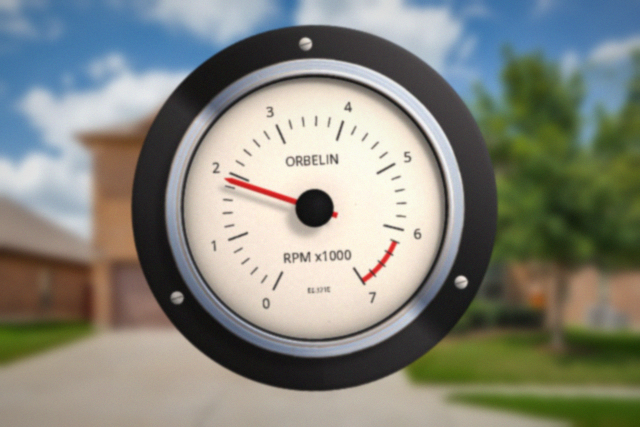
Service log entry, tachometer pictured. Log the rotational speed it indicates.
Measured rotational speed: 1900 rpm
